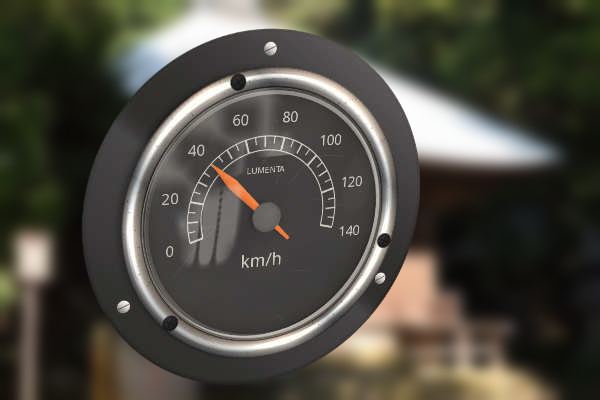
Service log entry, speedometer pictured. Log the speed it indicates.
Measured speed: 40 km/h
